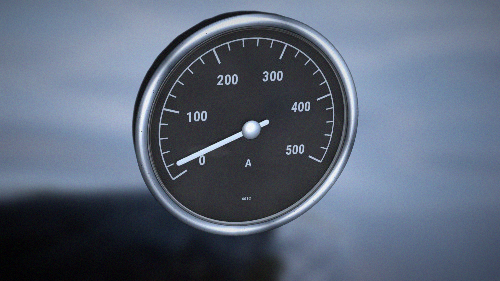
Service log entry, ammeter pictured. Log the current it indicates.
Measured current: 20 A
